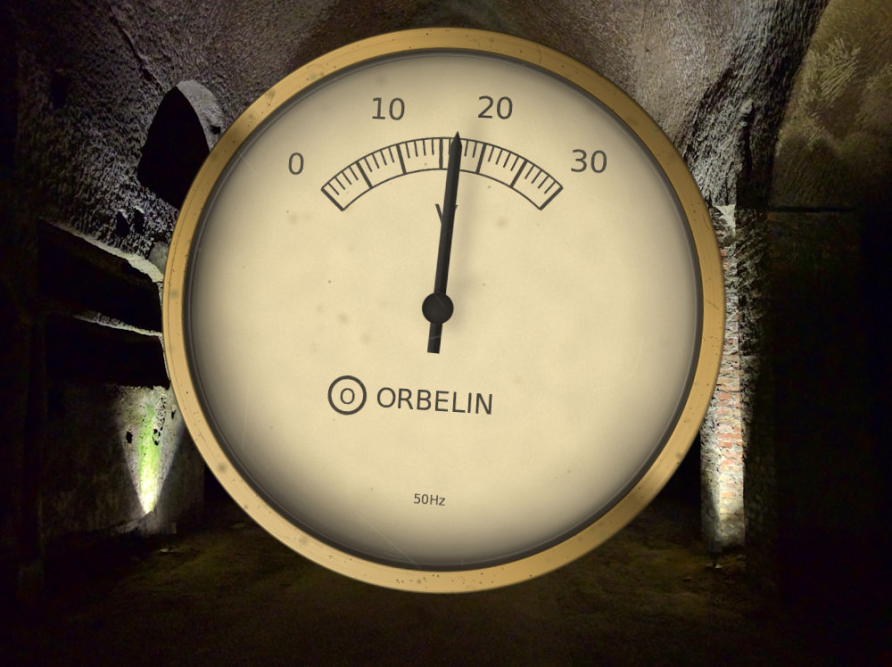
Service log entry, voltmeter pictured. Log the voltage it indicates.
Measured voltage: 17 V
